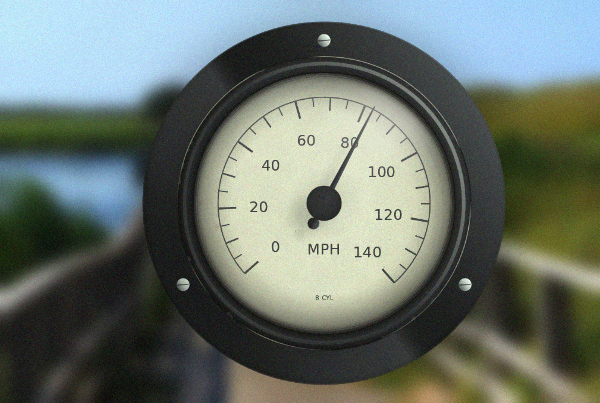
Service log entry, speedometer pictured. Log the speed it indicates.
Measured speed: 82.5 mph
